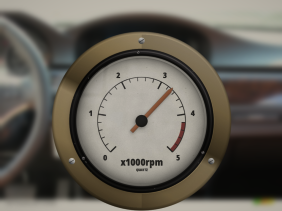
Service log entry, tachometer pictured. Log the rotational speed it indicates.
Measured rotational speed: 3300 rpm
